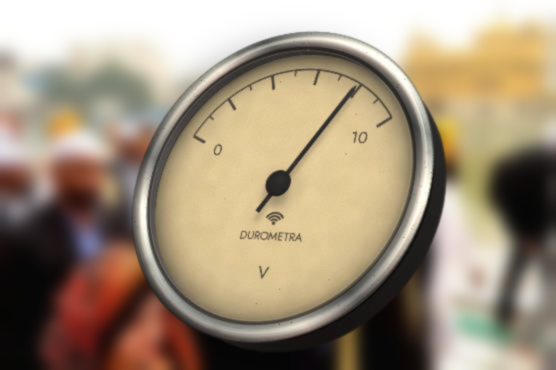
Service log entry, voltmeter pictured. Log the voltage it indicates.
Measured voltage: 8 V
